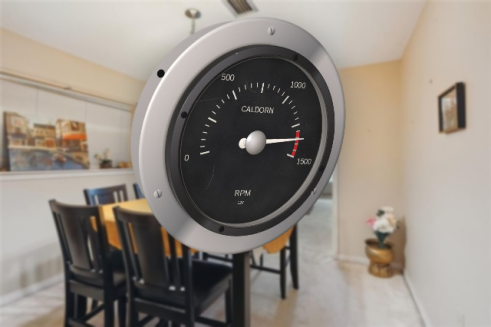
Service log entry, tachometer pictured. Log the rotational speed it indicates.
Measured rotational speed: 1350 rpm
